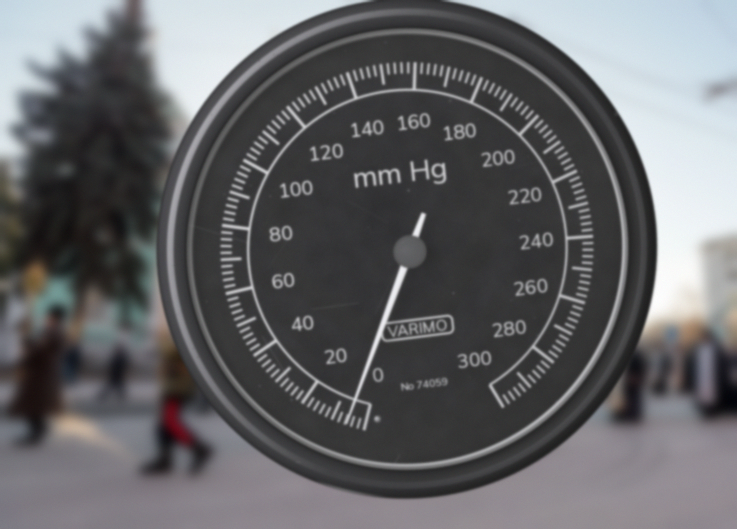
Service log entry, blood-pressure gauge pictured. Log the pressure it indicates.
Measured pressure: 6 mmHg
